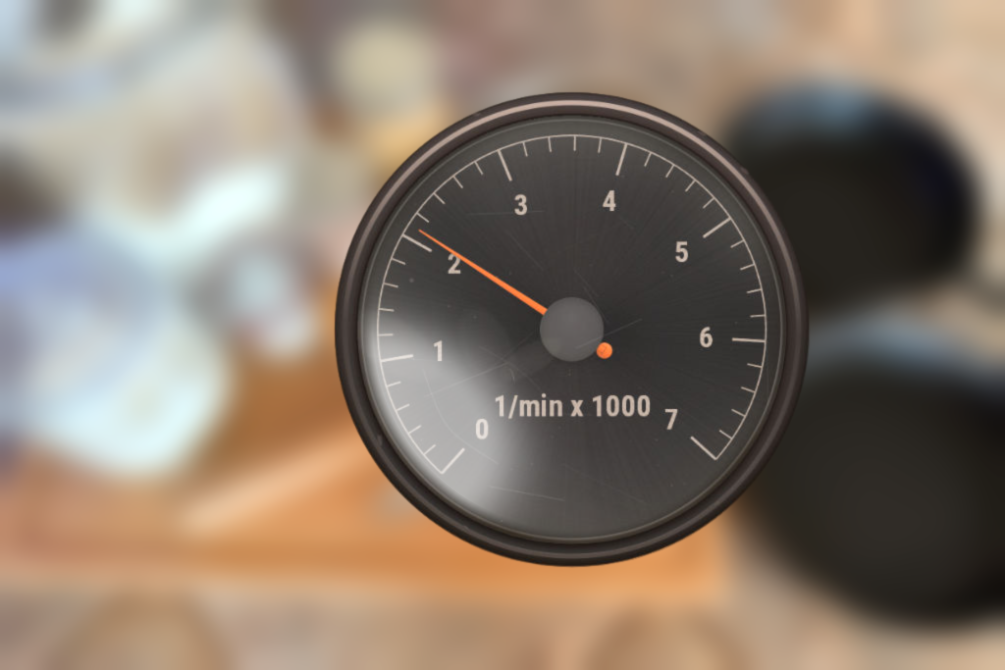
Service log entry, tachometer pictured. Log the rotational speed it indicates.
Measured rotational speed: 2100 rpm
